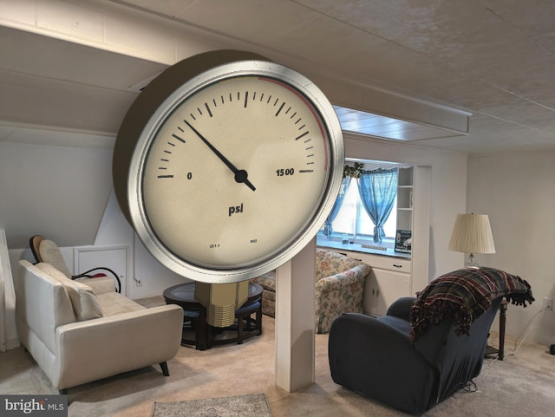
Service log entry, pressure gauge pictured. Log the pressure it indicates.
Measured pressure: 350 psi
